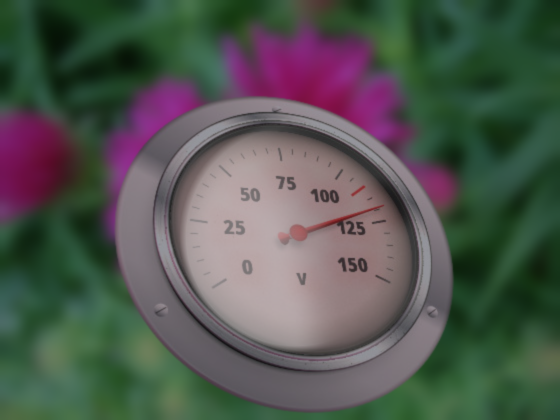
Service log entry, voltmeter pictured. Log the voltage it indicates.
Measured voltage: 120 V
